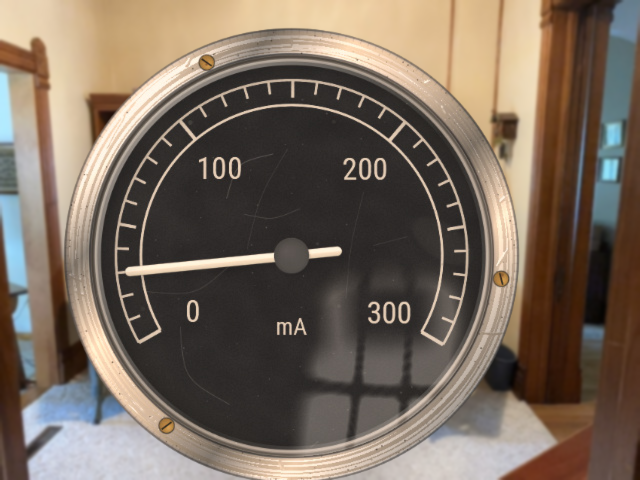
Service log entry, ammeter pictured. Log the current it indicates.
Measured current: 30 mA
